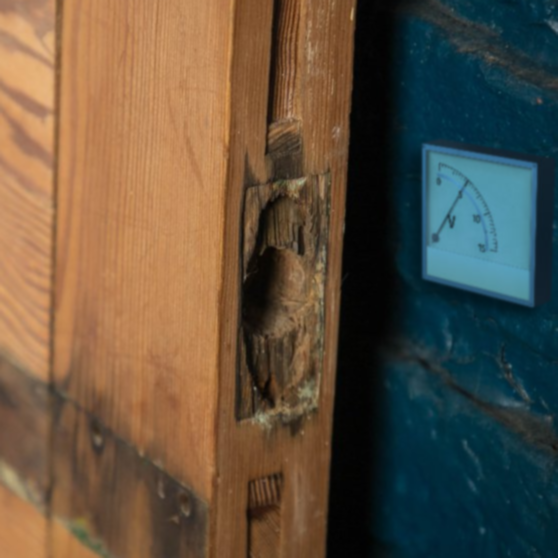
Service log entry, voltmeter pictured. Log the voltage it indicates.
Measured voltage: 5 V
